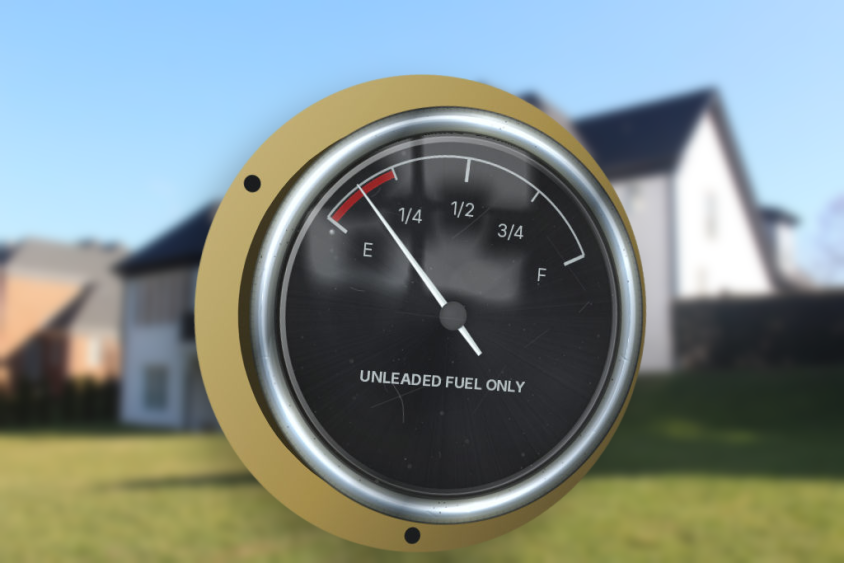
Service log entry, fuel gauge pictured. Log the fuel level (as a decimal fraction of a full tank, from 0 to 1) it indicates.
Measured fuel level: 0.125
